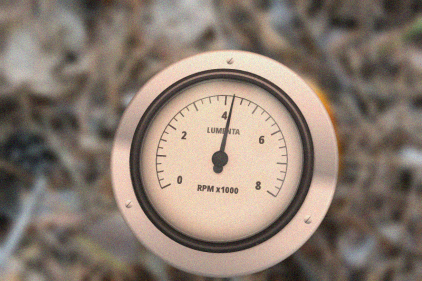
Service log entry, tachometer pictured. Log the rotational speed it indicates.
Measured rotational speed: 4250 rpm
